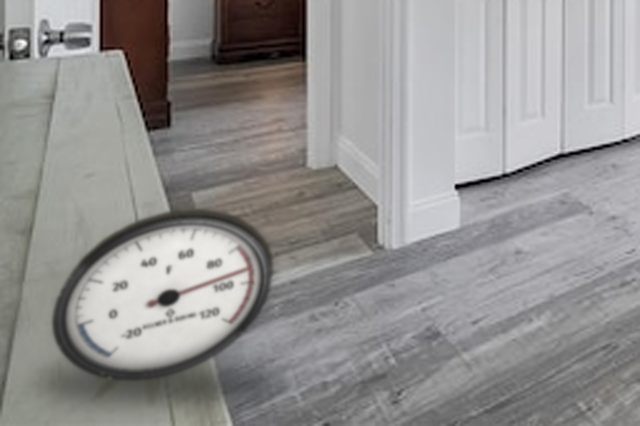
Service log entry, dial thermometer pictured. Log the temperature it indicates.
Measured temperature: 92 °F
